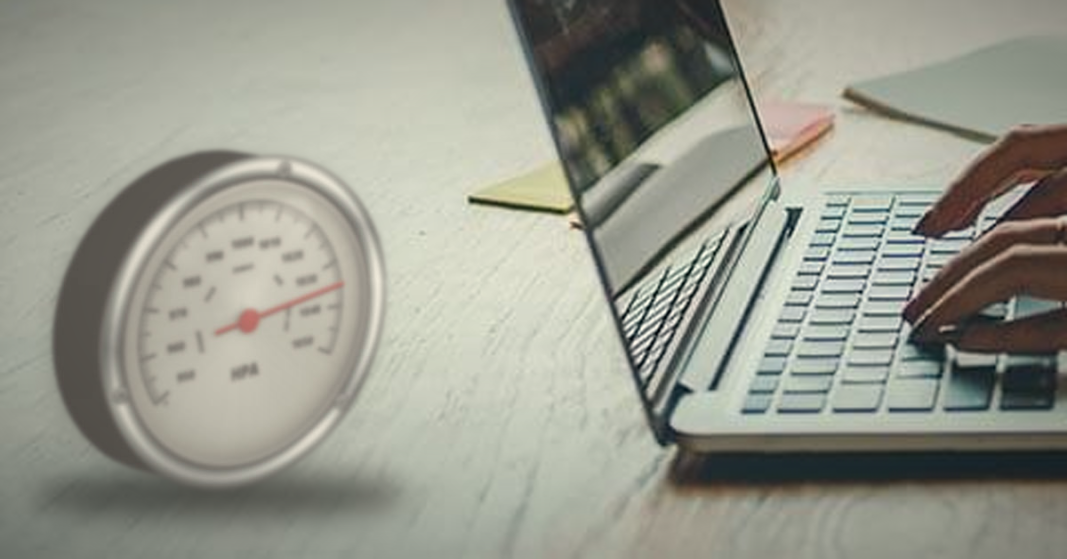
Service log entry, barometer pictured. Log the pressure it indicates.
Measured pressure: 1035 hPa
